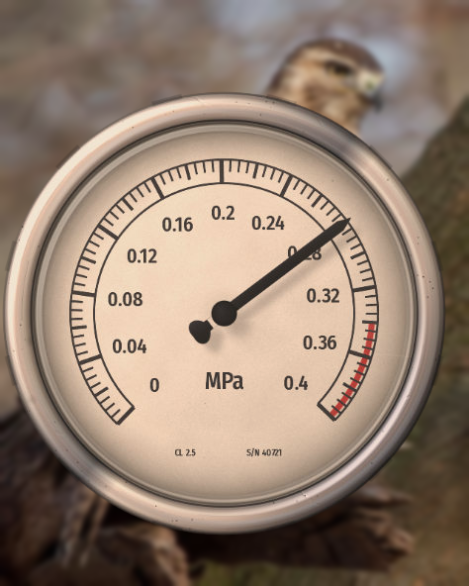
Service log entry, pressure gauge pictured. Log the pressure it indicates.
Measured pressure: 0.28 MPa
